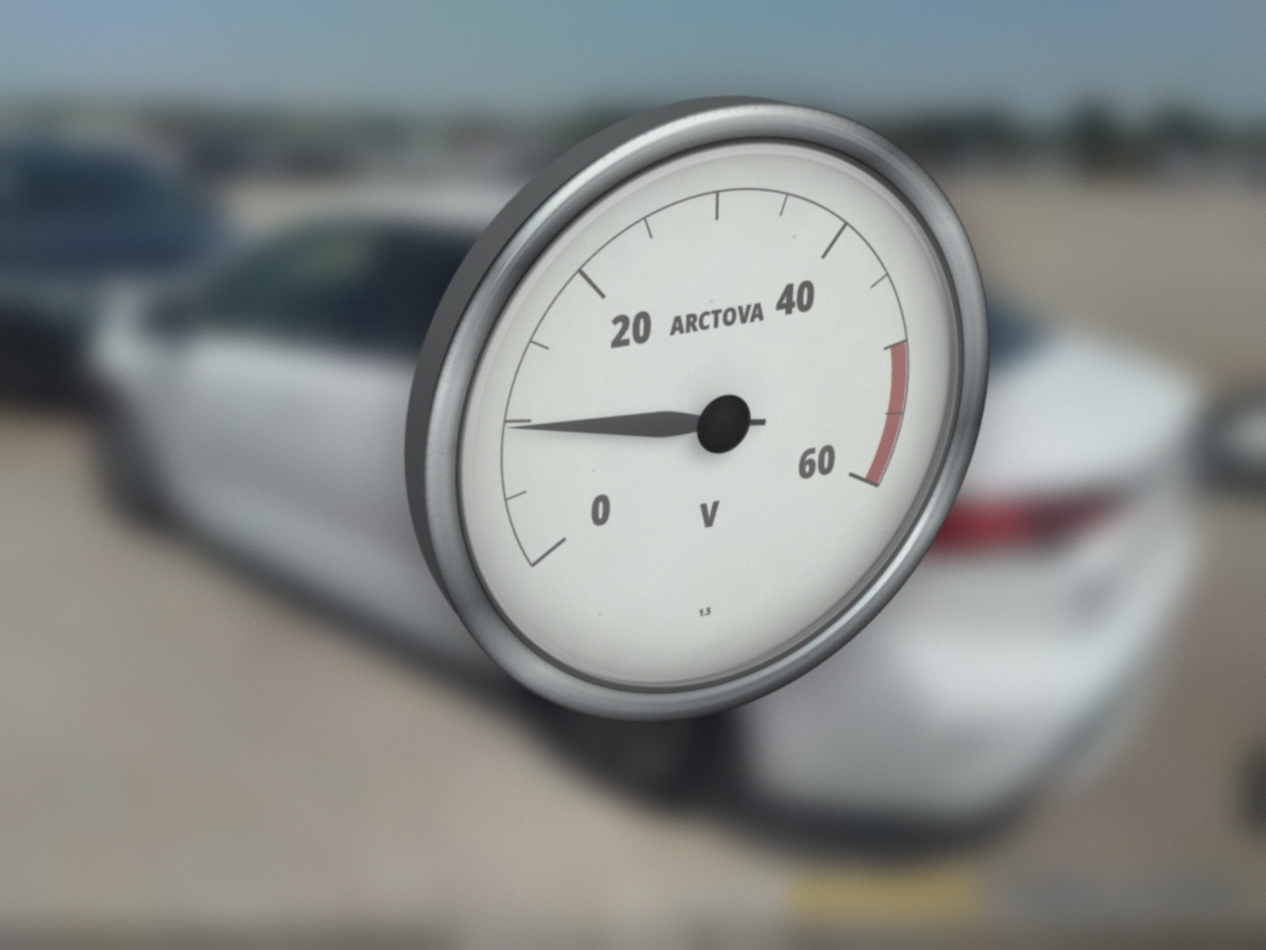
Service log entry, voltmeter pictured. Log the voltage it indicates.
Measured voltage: 10 V
